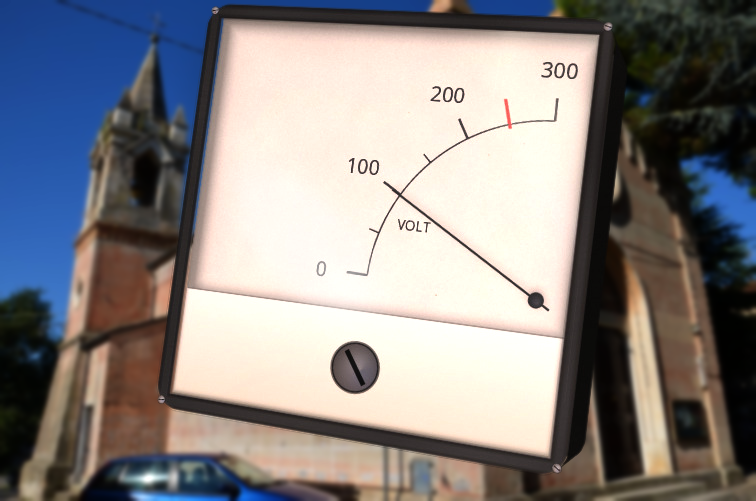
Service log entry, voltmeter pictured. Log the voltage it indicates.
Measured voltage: 100 V
